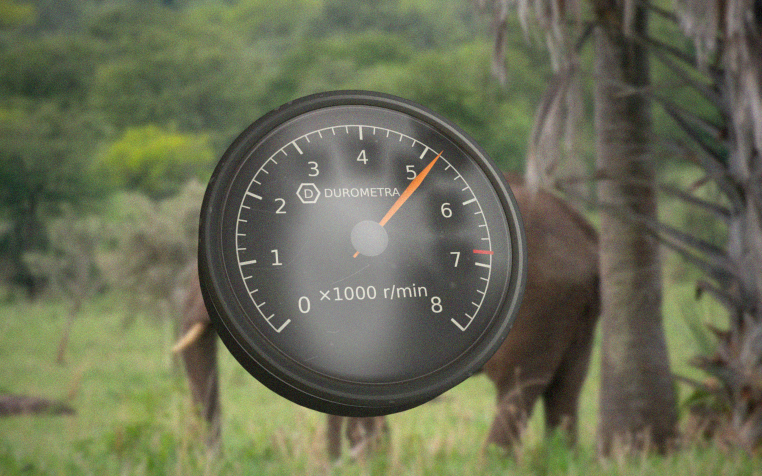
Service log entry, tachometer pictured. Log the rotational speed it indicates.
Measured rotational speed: 5200 rpm
